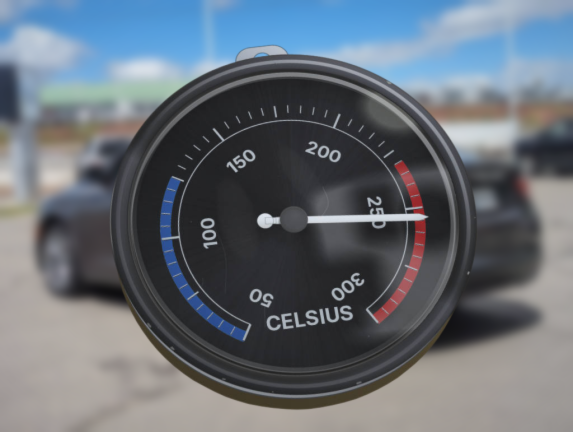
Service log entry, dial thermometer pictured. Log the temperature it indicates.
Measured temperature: 255 °C
